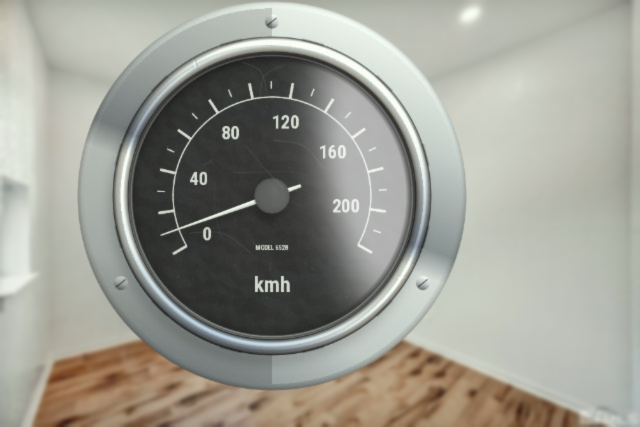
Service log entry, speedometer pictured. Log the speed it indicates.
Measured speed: 10 km/h
